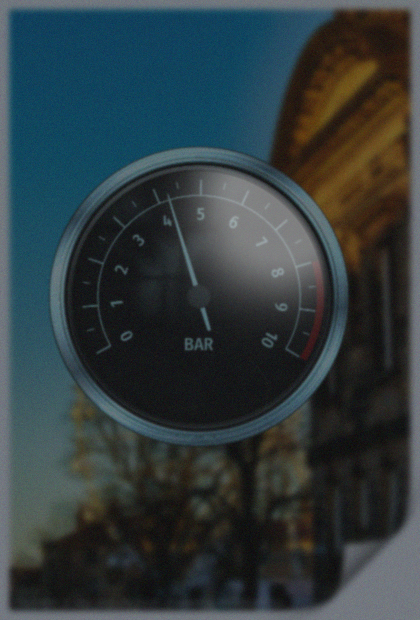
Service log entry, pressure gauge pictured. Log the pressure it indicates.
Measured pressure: 4.25 bar
